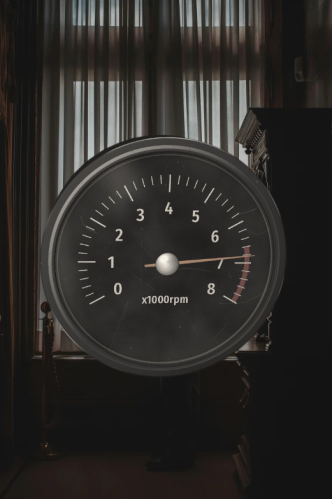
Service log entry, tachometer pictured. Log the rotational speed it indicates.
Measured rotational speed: 6800 rpm
